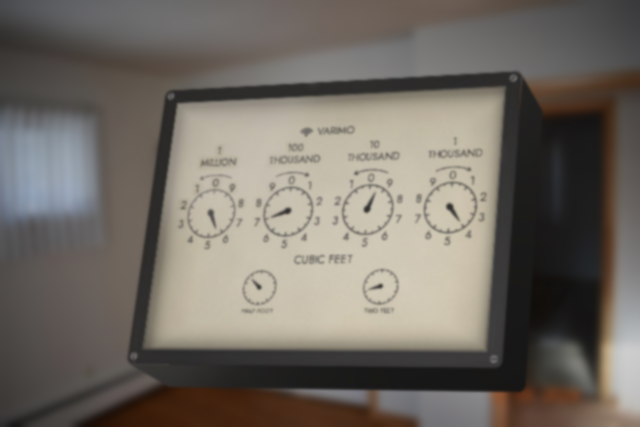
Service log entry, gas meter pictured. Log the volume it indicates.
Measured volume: 569400 ft³
